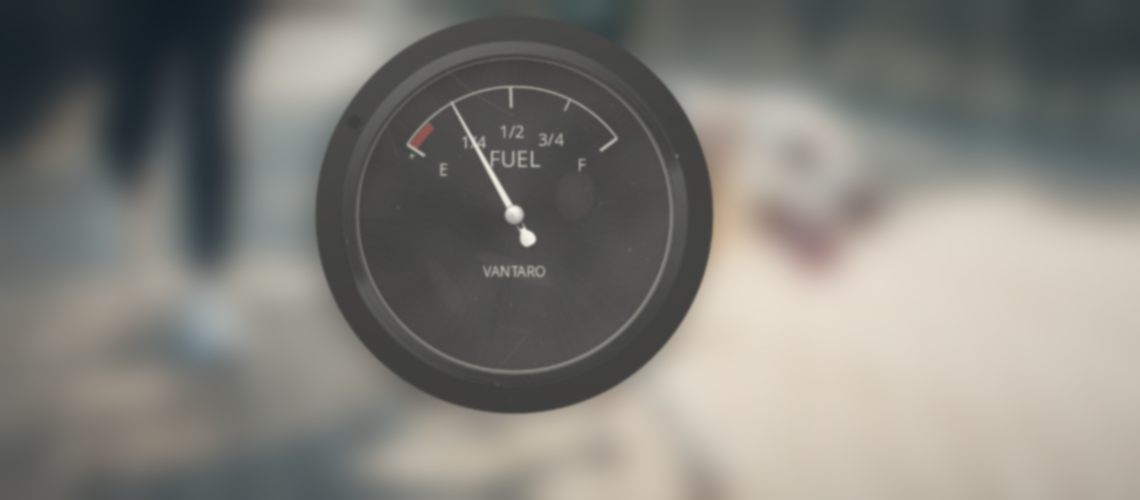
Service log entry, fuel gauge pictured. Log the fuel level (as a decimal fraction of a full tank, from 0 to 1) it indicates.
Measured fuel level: 0.25
